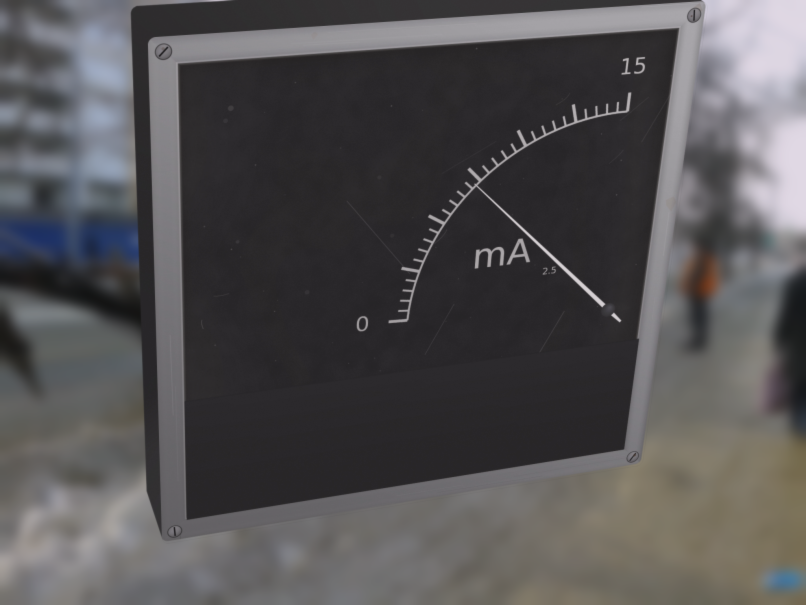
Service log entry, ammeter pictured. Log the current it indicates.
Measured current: 7.25 mA
